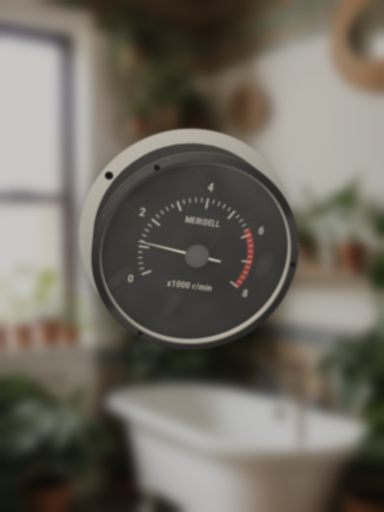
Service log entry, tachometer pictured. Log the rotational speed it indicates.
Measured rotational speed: 1200 rpm
